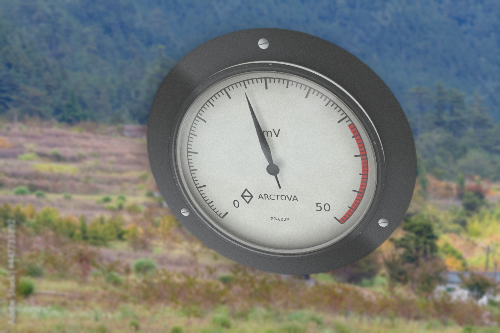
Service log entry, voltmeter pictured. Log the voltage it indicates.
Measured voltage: 22.5 mV
